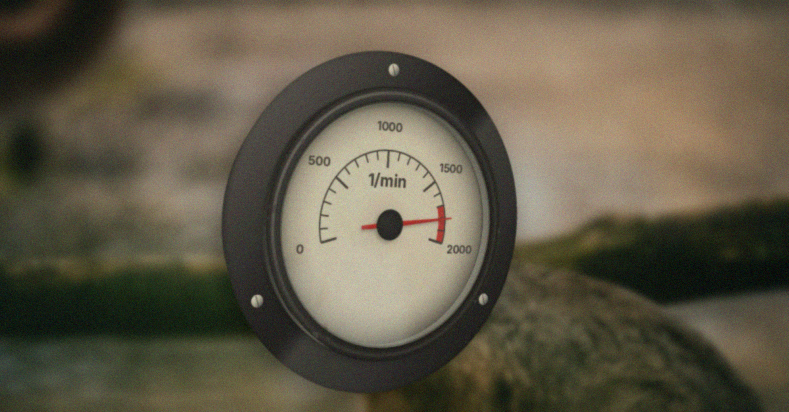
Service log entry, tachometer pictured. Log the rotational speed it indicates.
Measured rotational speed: 1800 rpm
